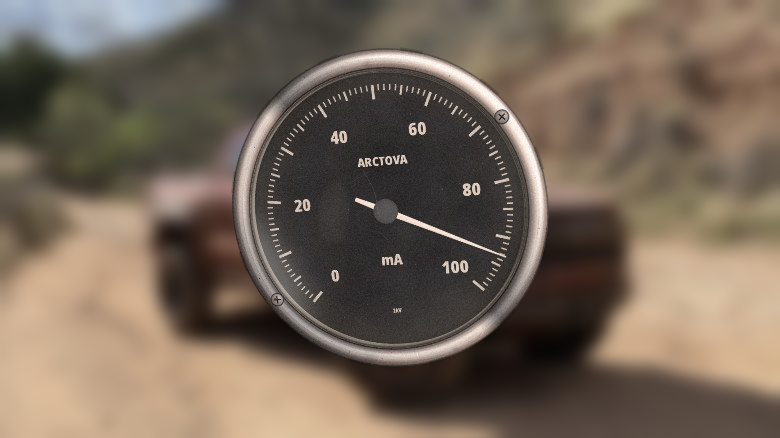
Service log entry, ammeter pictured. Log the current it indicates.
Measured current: 93 mA
